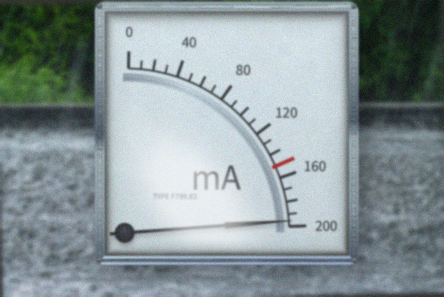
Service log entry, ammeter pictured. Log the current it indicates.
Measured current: 195 mA
